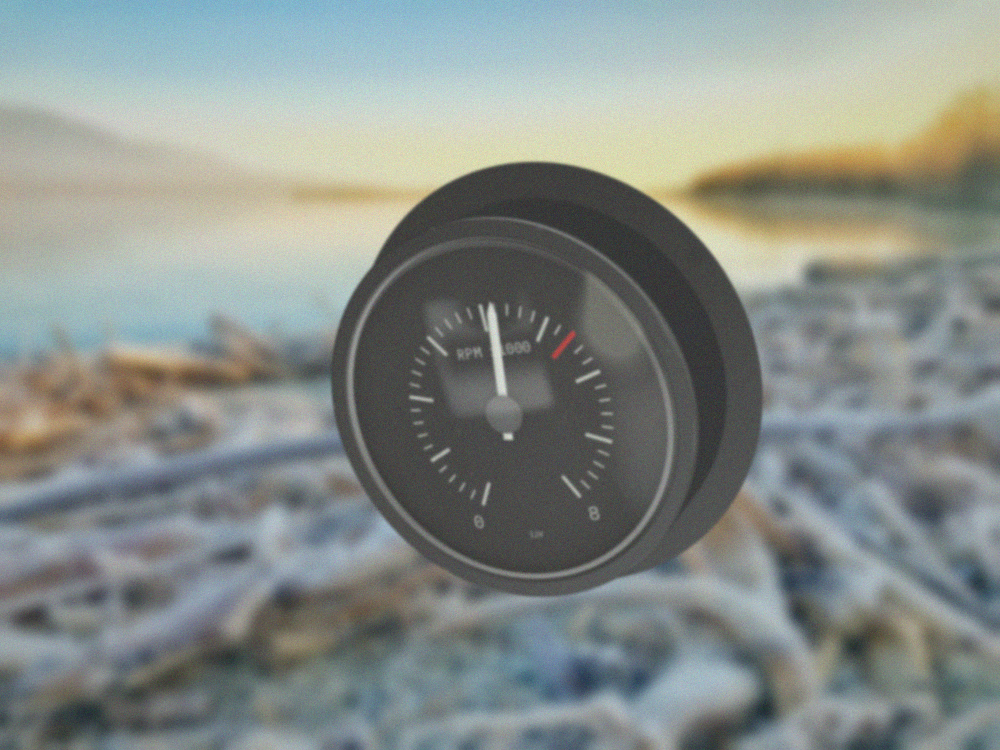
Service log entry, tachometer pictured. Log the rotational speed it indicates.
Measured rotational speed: 4200 rpm
